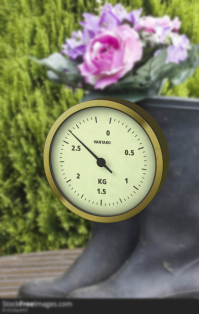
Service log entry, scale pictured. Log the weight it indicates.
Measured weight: 2.65 kg
